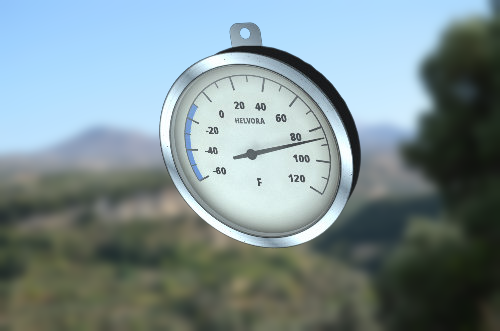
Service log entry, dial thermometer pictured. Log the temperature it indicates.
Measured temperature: 85 °F
